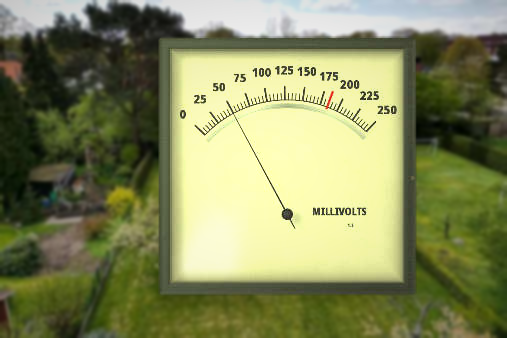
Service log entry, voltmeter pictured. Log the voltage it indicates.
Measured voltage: 50 mV
